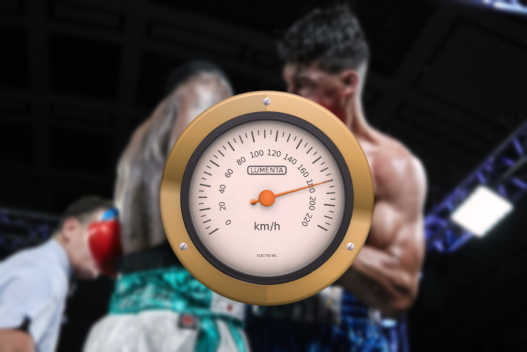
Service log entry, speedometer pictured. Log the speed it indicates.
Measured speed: 180 km/h
